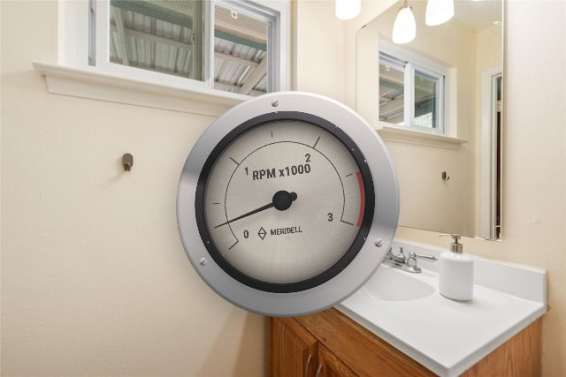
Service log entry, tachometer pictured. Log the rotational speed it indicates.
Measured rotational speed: 250 rpm
